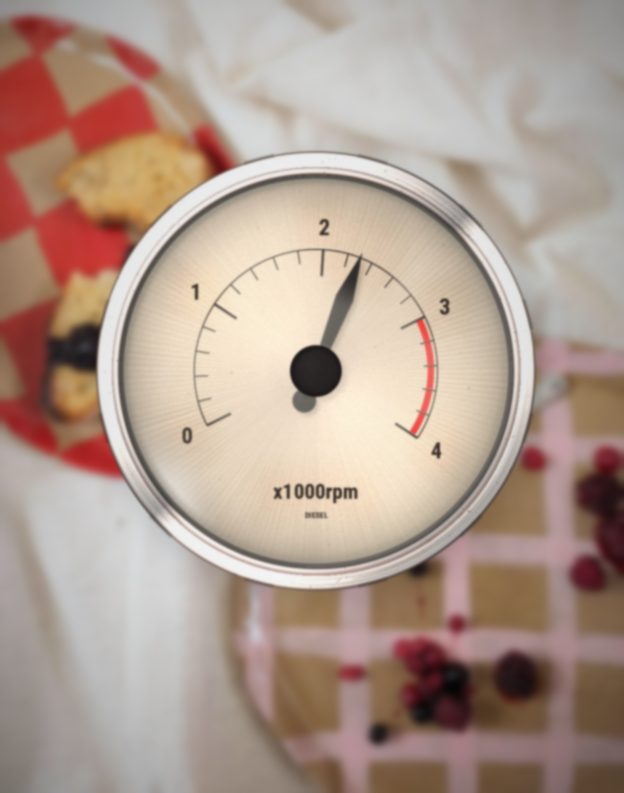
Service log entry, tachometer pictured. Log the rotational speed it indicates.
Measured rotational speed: 2300 rpm
